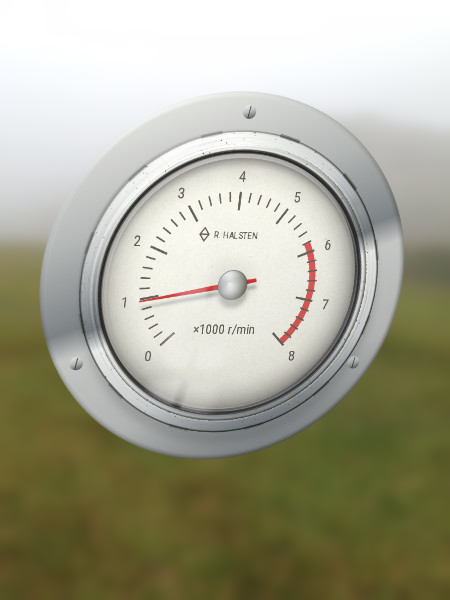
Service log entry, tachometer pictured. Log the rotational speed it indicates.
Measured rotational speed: 1000 rpm
